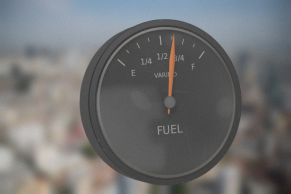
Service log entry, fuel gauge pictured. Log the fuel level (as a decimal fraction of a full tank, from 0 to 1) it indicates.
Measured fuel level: 0.625
